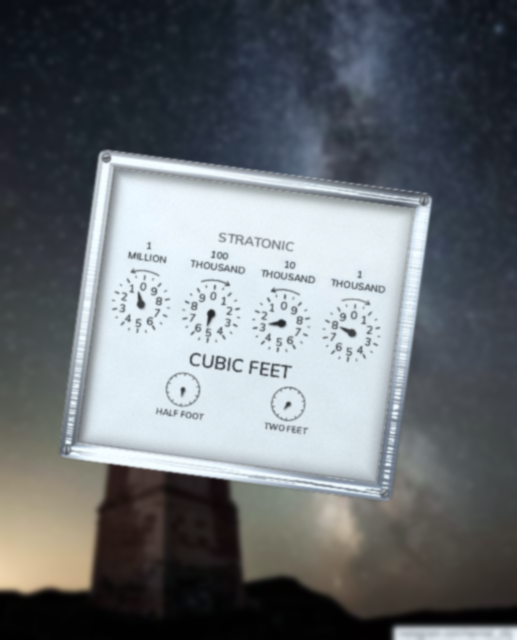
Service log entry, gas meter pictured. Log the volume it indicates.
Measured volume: 52800 ft³
